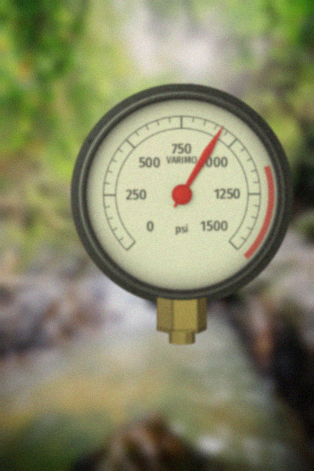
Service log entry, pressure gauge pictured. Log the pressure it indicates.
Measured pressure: 925 psi
